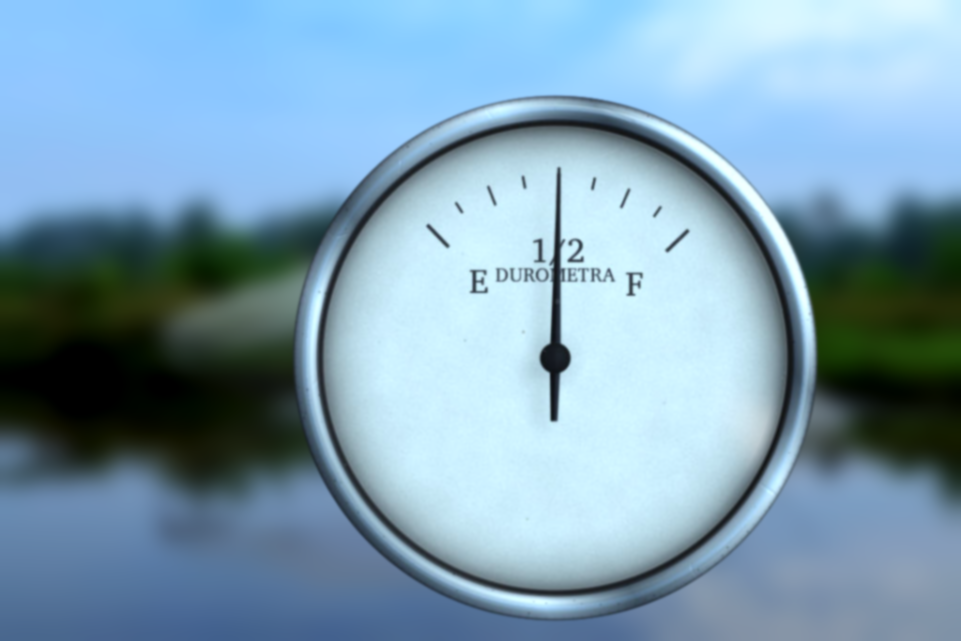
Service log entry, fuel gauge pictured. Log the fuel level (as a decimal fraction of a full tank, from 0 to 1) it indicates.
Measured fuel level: 0.5
